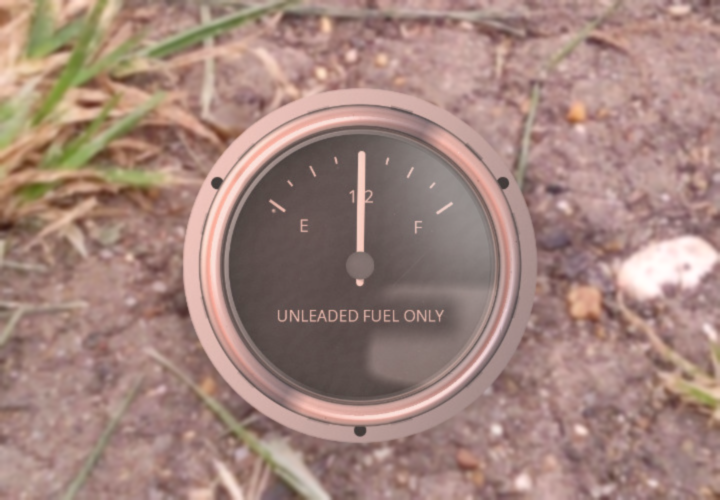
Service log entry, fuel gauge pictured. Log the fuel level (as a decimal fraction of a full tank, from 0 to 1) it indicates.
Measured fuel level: 0.5
